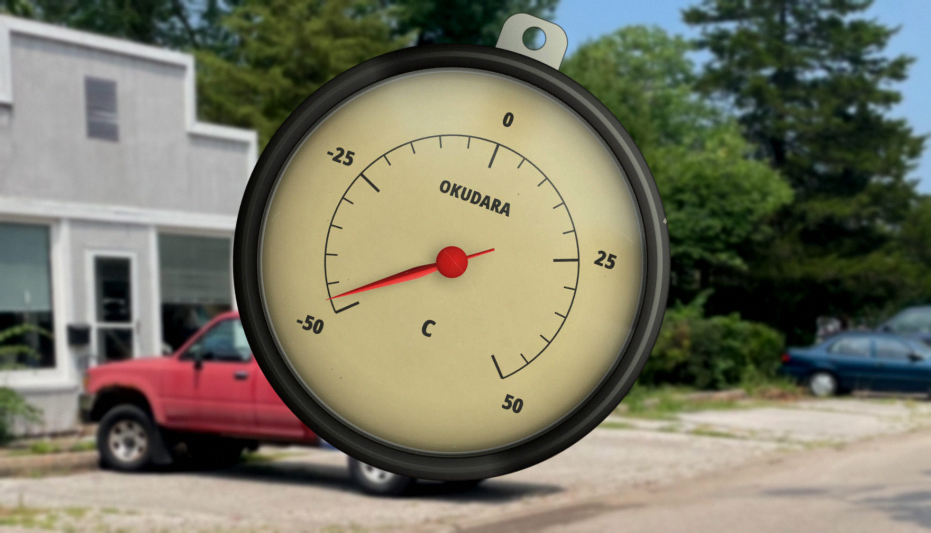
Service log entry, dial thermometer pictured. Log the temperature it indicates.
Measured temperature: -47.5 °C
